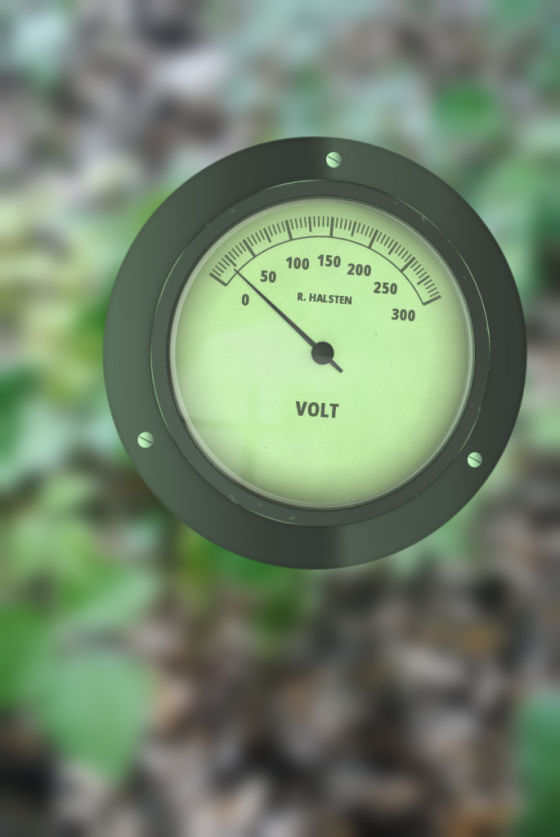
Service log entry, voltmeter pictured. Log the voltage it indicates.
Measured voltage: 20 V
